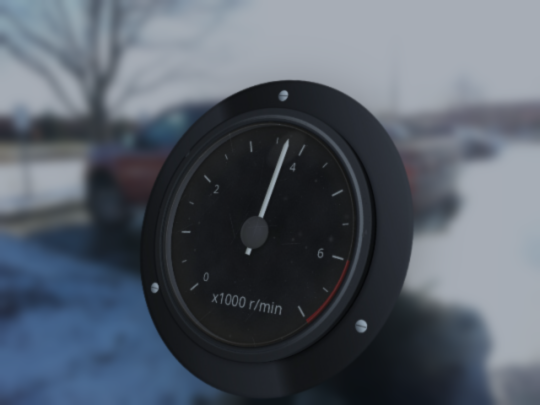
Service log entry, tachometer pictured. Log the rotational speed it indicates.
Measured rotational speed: 3750 rpm
